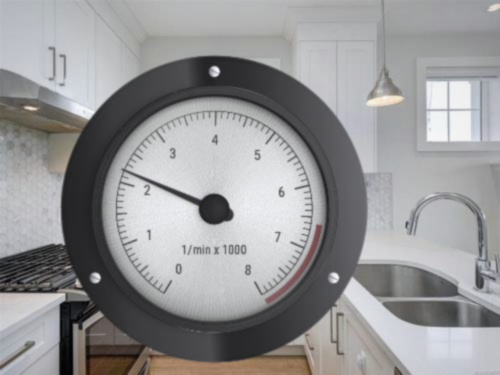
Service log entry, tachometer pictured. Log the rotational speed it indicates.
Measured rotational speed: 2200 rpm
